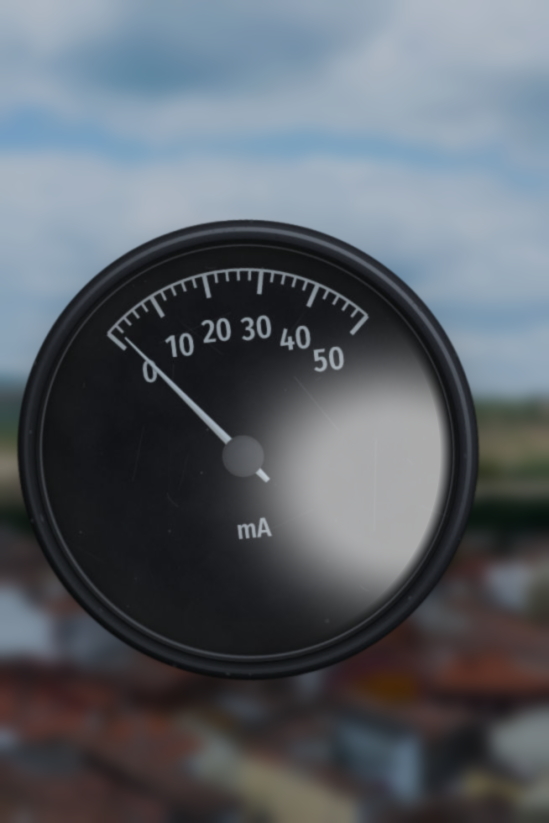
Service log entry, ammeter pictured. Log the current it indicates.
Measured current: 2 mA
